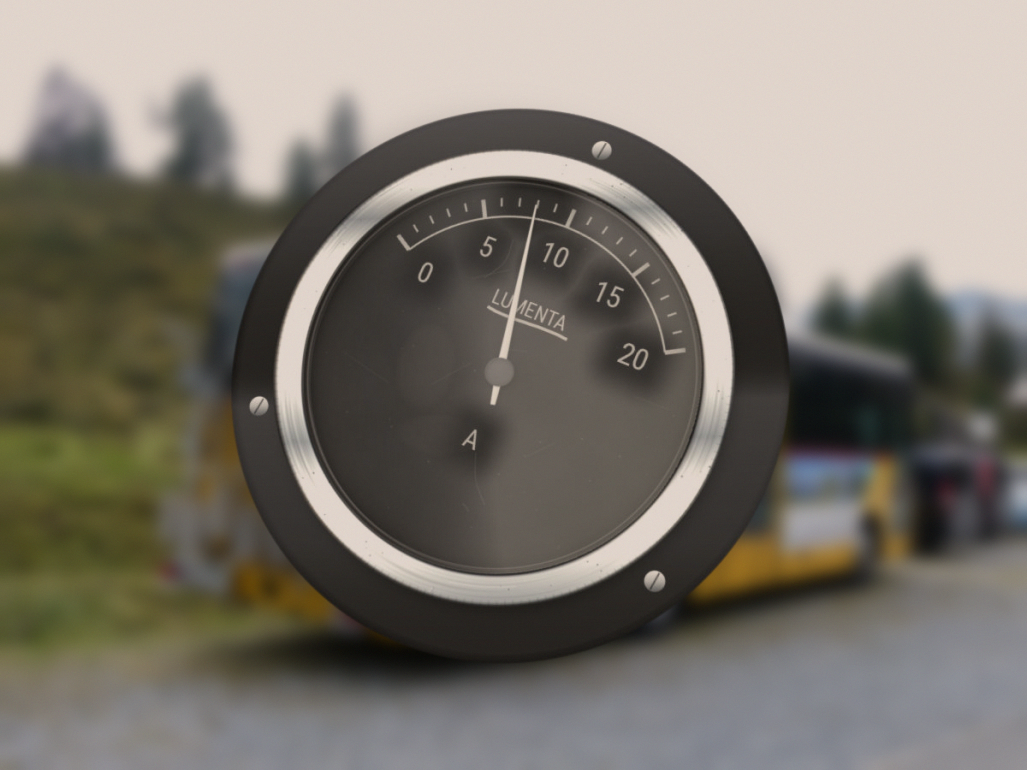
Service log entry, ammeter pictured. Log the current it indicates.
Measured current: 8 A
